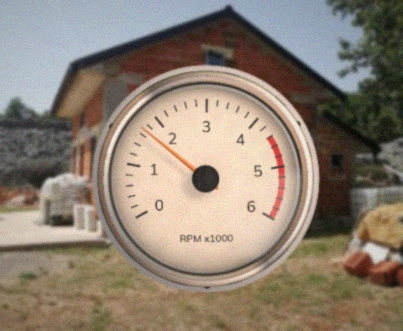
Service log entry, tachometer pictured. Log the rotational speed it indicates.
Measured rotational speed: 1700 rpm
